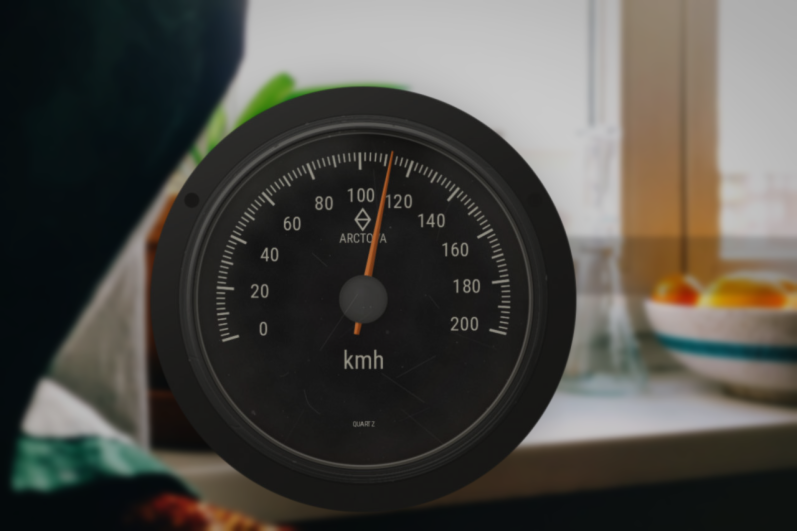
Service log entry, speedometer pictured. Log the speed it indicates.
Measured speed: 112 km/h
